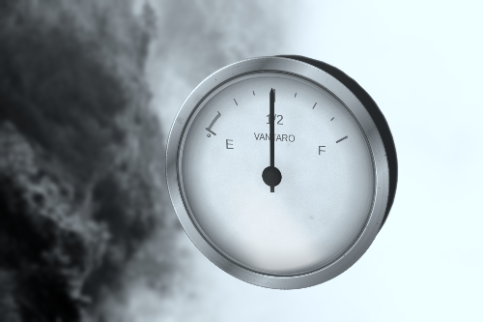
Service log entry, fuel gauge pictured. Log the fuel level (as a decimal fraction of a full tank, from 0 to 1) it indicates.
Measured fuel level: 0.5
